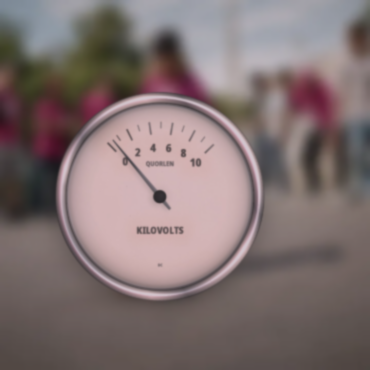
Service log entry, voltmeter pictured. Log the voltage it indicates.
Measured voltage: 0.5 kV
